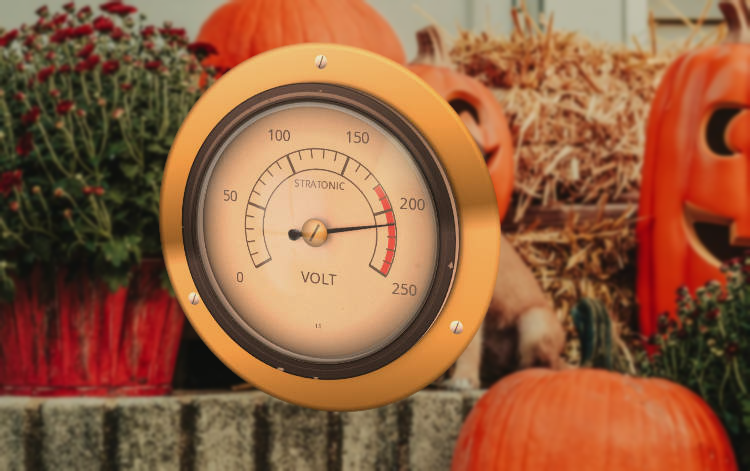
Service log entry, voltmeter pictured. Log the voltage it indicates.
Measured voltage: 210 V
